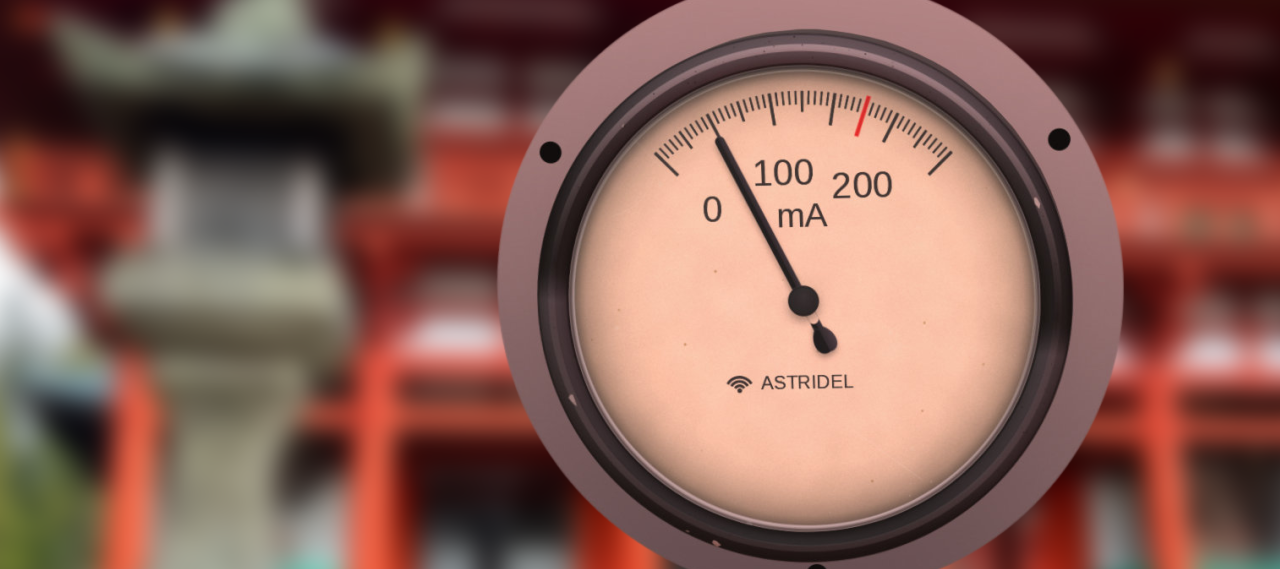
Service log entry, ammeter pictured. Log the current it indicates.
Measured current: 50 mA
